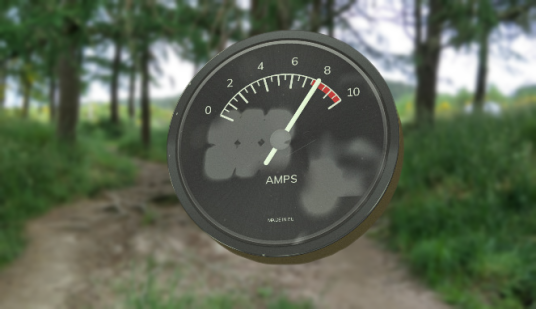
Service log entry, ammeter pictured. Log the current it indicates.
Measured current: 8 A
